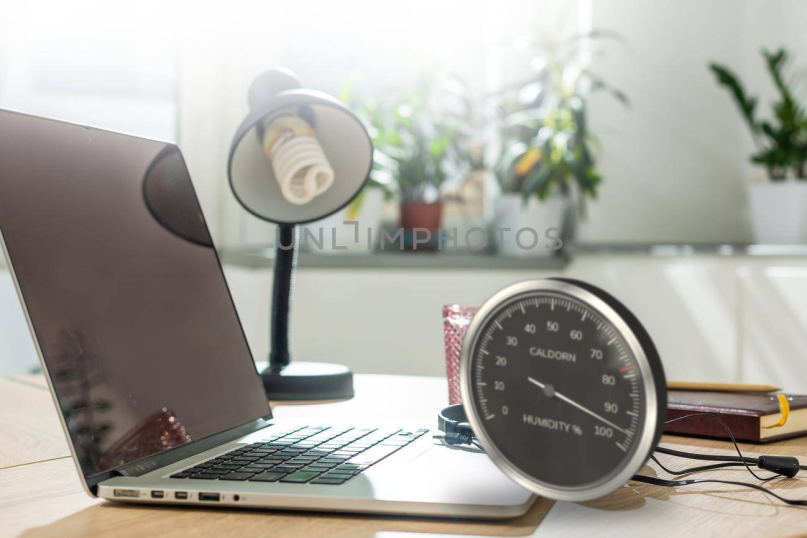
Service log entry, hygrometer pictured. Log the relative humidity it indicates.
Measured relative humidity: 95 %
